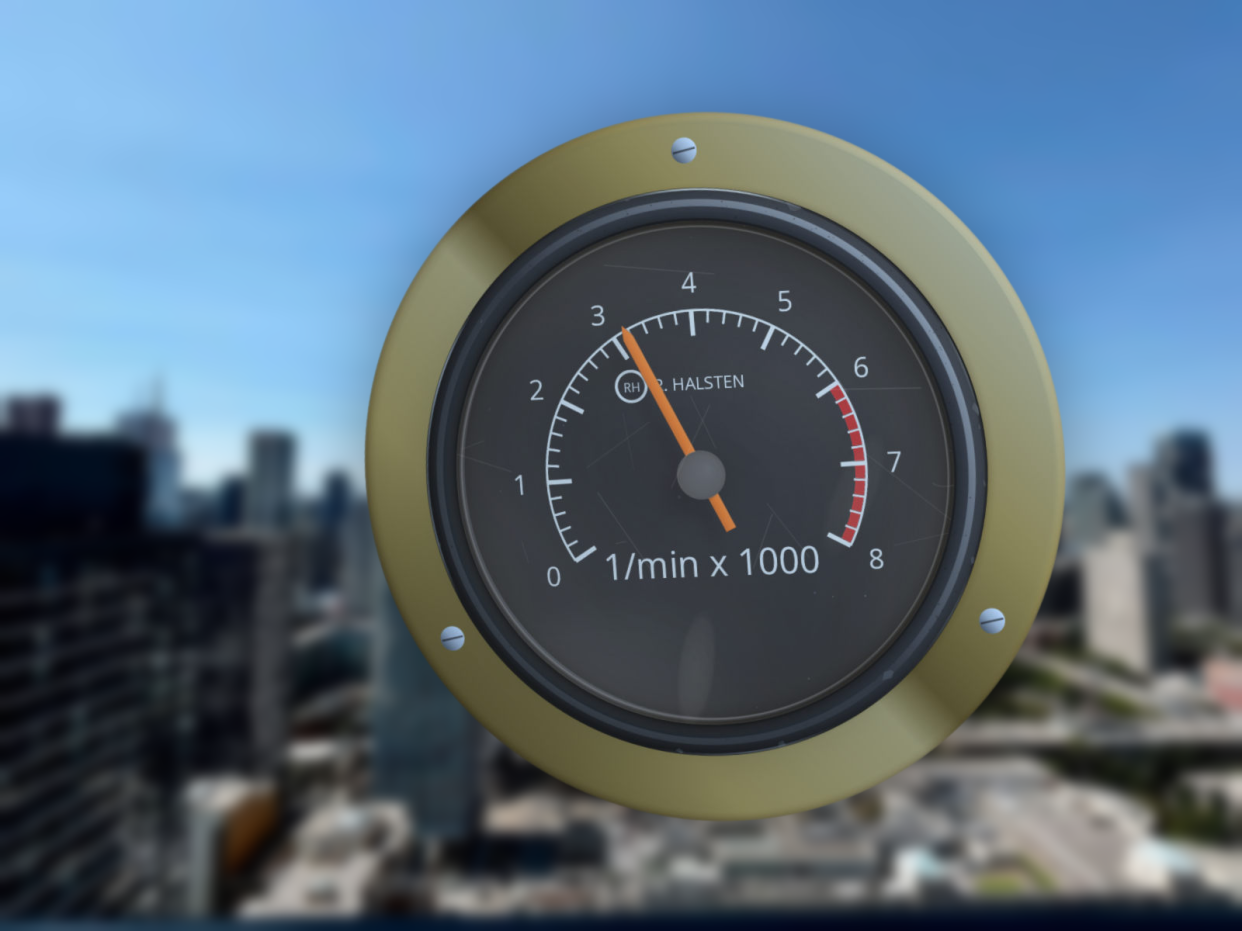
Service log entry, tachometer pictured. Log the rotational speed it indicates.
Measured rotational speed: 3200 rpm
